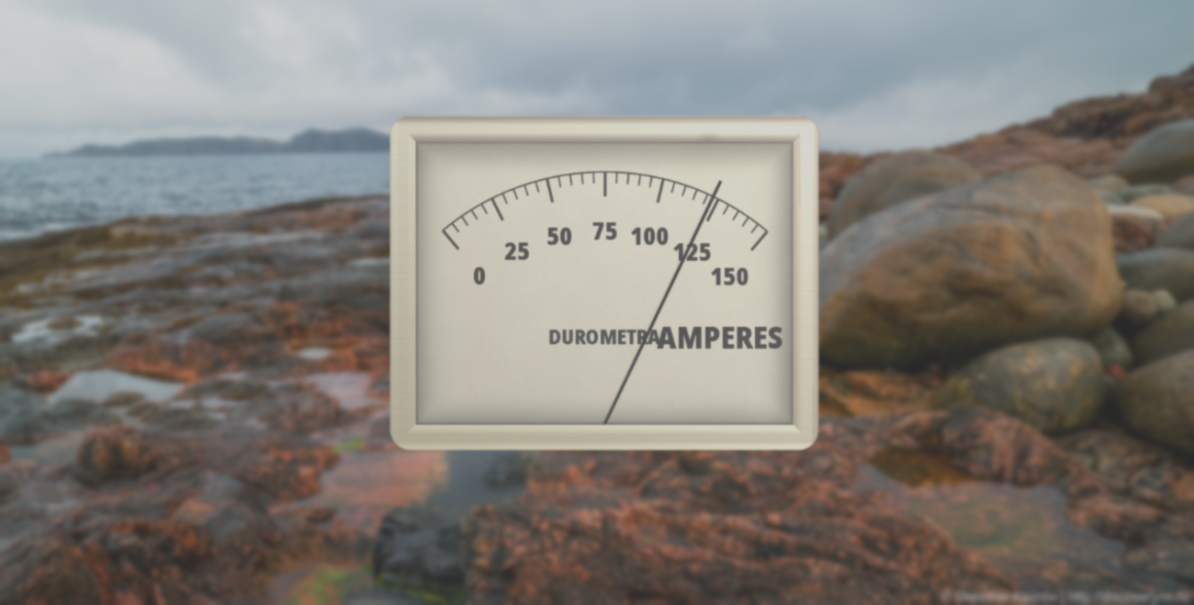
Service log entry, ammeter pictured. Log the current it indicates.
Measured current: 122.5 A
